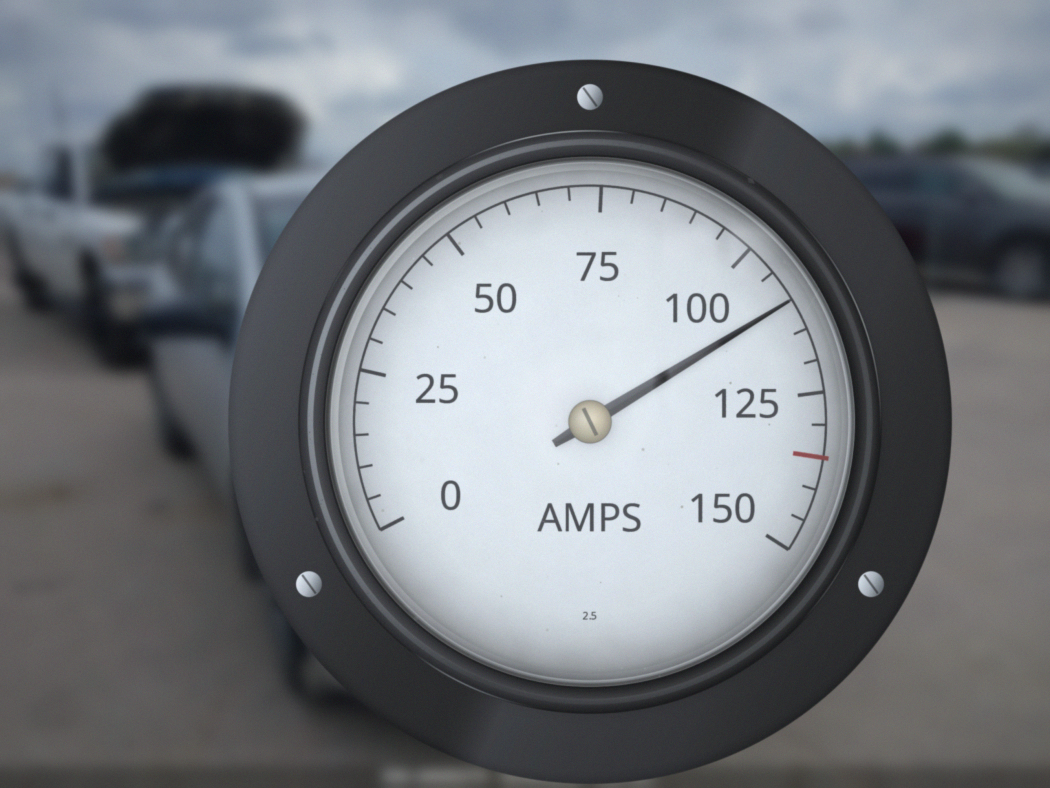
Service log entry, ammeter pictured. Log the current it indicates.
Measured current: 110 A
